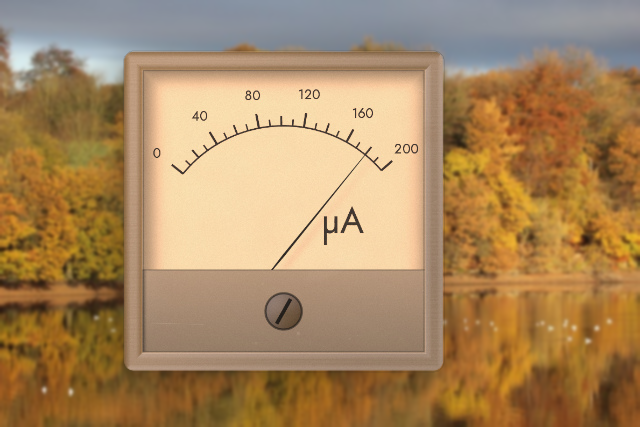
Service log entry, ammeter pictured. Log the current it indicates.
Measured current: 180 µA
